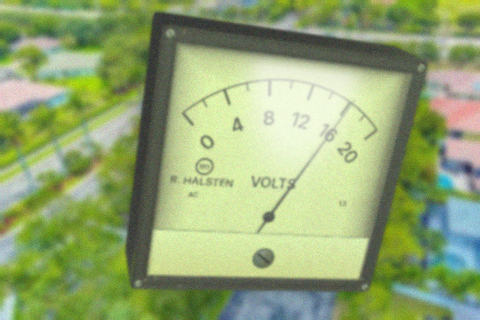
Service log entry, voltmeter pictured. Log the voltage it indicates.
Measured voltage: 16 V
